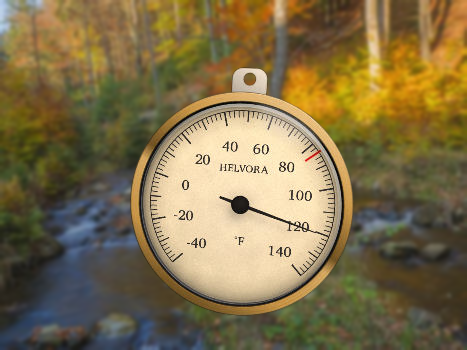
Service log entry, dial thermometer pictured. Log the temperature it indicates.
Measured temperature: 120 °F
